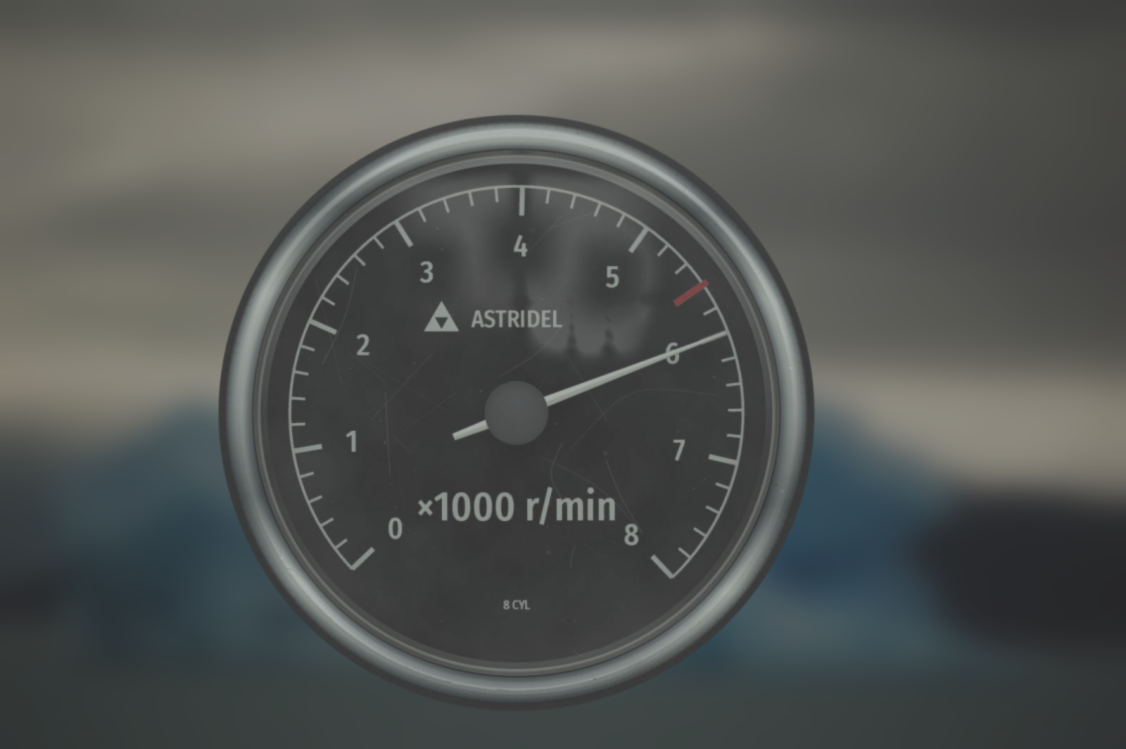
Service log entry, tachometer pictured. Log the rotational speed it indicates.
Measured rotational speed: 6000 rpm
